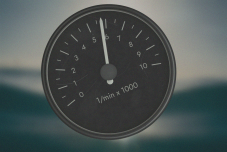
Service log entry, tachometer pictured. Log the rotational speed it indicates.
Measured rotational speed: 5750 rpm
